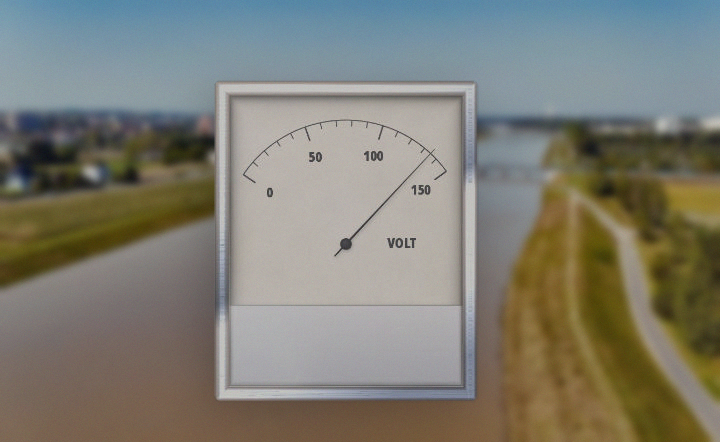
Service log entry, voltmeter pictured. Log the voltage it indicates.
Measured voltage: 135 V
